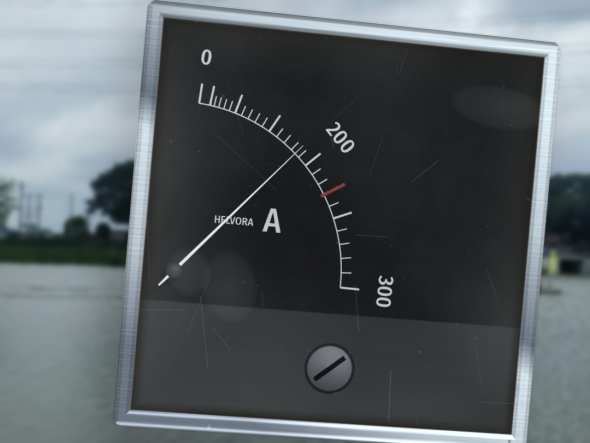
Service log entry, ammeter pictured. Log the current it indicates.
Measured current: 185 A
